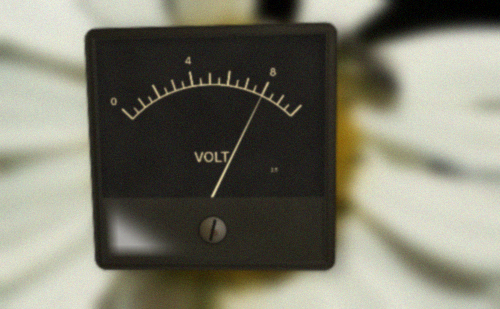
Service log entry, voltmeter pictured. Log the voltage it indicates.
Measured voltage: 8 V
